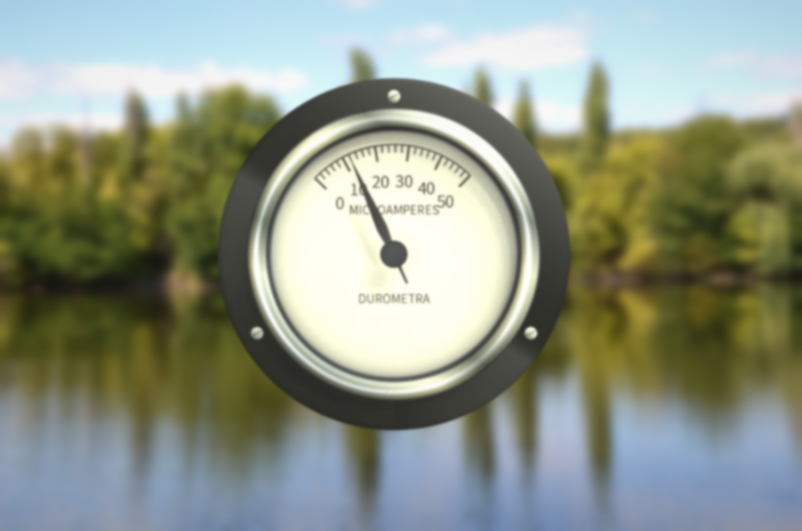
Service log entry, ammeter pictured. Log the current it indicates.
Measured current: 12 µA
